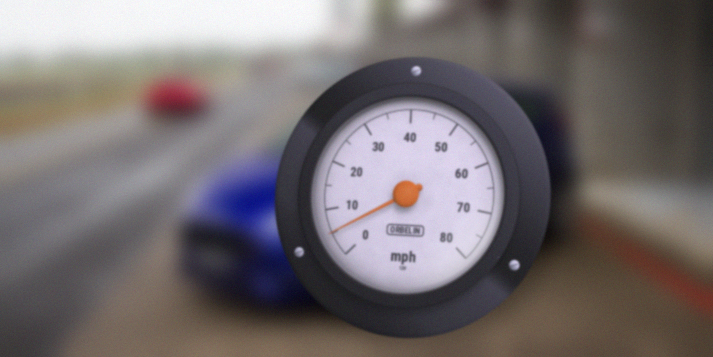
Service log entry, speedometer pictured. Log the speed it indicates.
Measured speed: 5 mph
